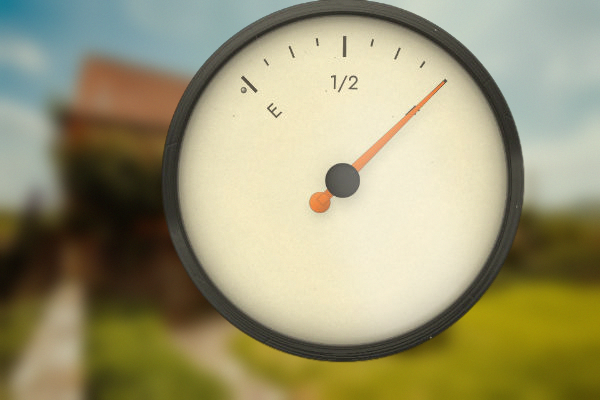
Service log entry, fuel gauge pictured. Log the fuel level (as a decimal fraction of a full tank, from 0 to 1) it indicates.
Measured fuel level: 1
